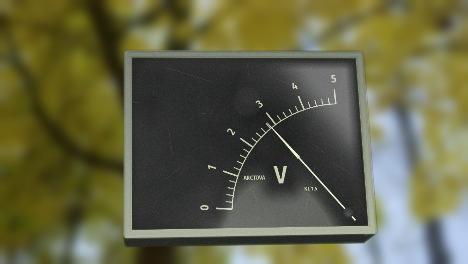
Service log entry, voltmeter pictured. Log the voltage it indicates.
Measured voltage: 2.8 V
